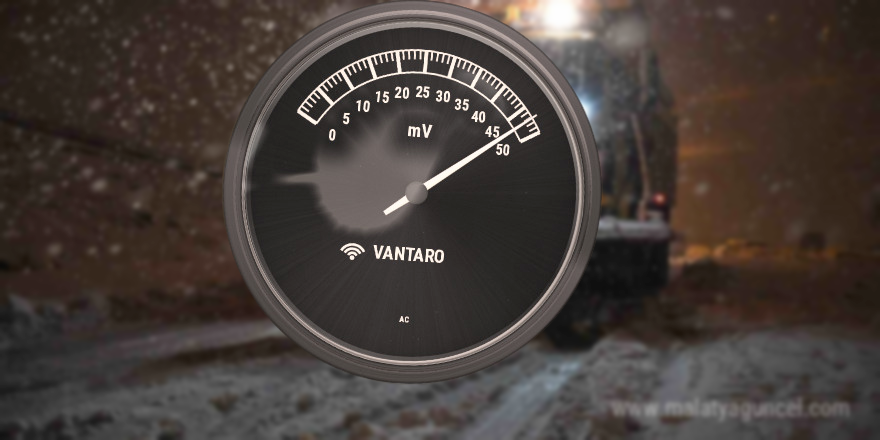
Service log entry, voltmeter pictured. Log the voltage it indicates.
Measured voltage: 47 mV
